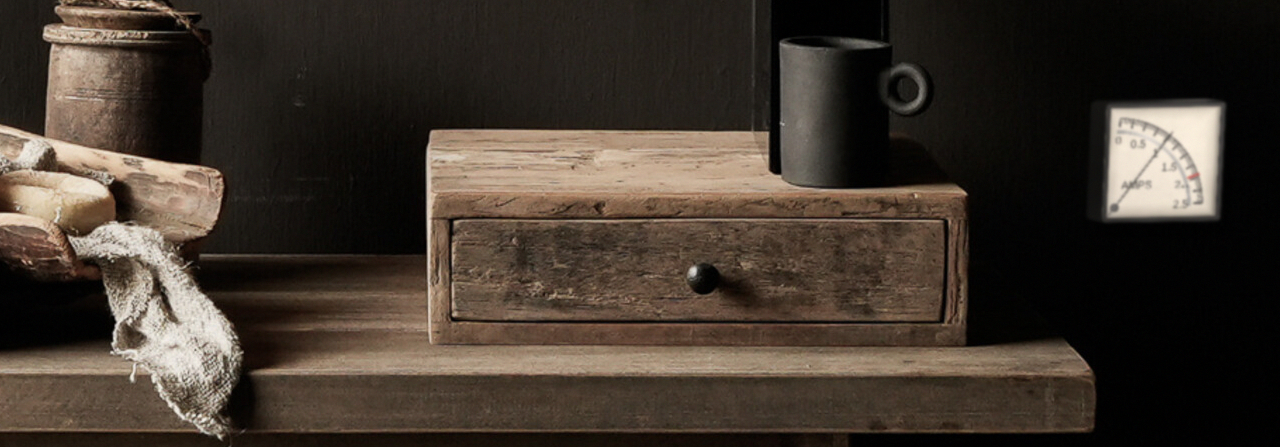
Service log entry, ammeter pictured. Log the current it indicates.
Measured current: 1 A
